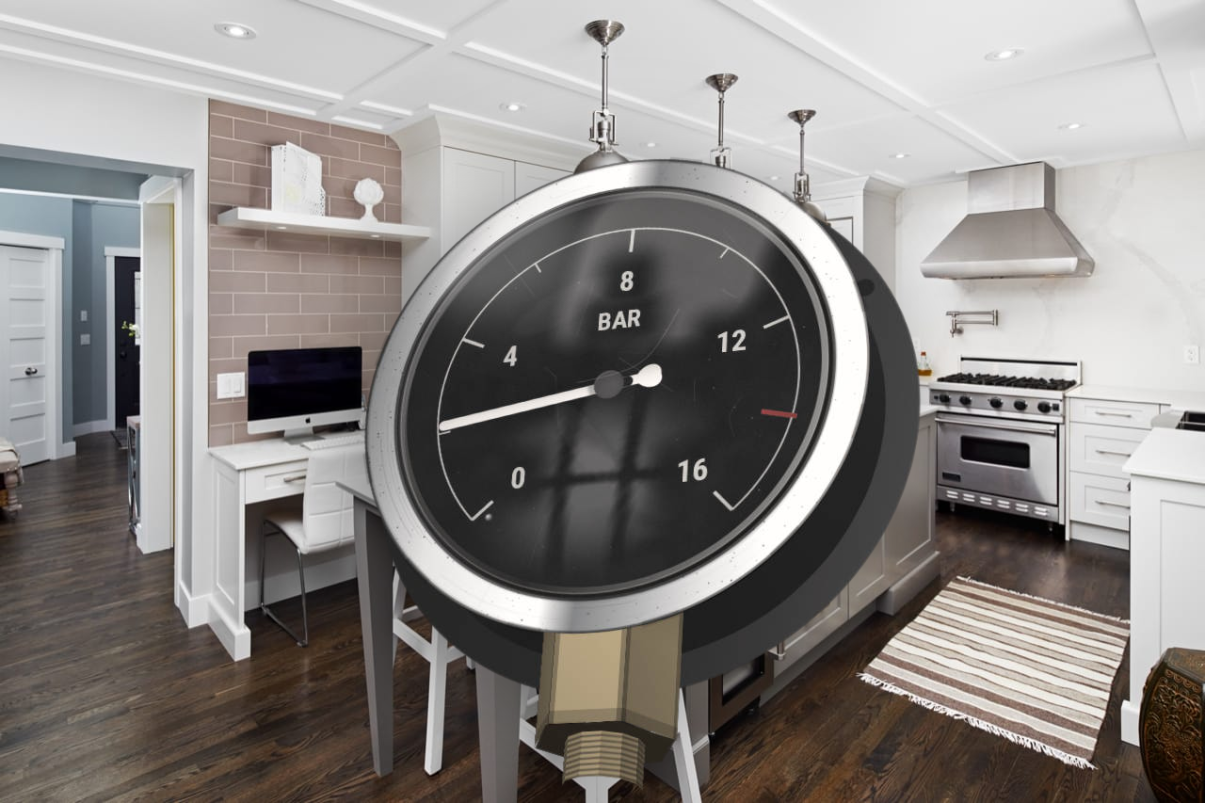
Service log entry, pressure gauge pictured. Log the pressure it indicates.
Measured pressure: 2 bar
